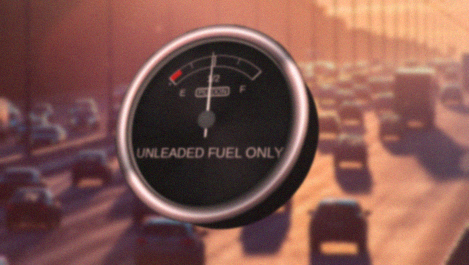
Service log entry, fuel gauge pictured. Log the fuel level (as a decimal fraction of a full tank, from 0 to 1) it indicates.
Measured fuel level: 0.5
